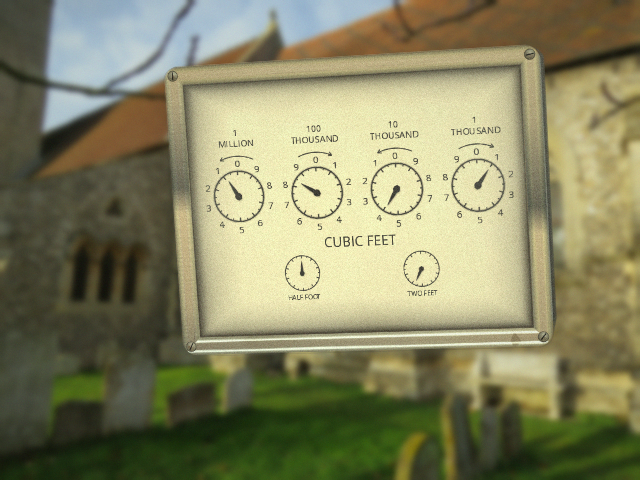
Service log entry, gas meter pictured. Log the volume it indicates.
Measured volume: 84100 ft³
